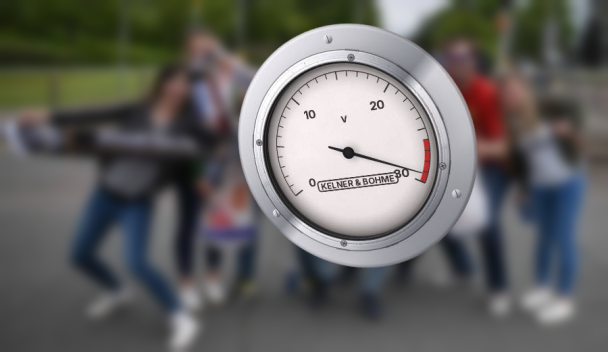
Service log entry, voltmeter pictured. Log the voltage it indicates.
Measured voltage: 29 V
